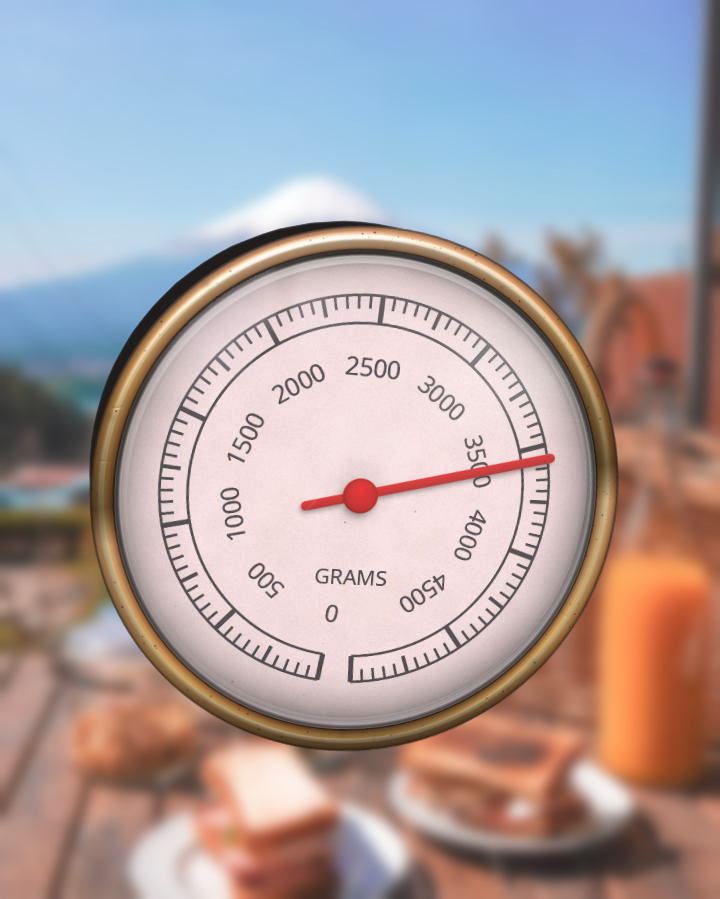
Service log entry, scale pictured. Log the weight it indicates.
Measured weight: 3550 g
